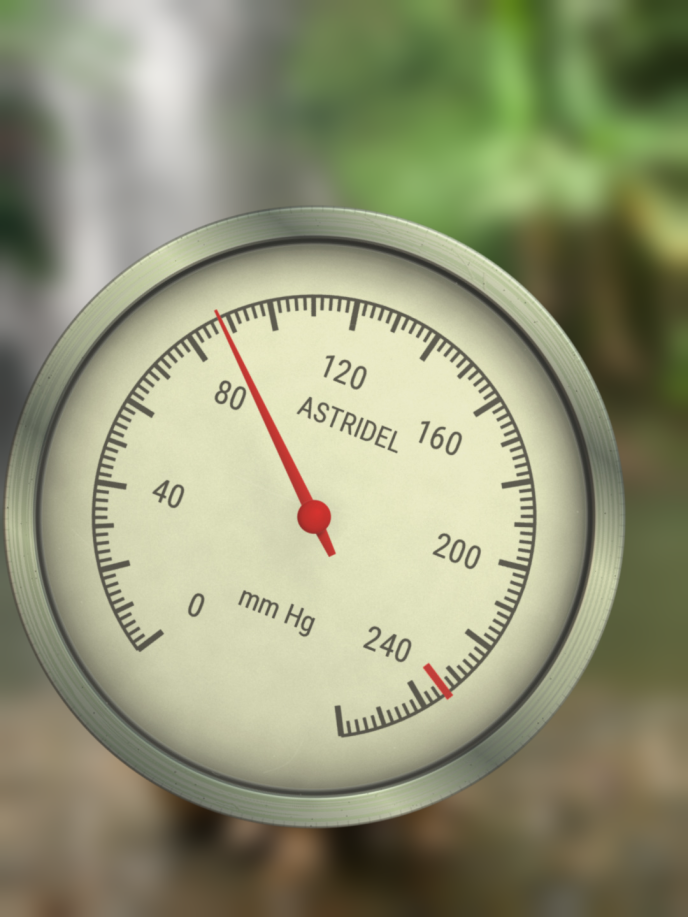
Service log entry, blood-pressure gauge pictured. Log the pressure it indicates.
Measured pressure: 88 mmHg
